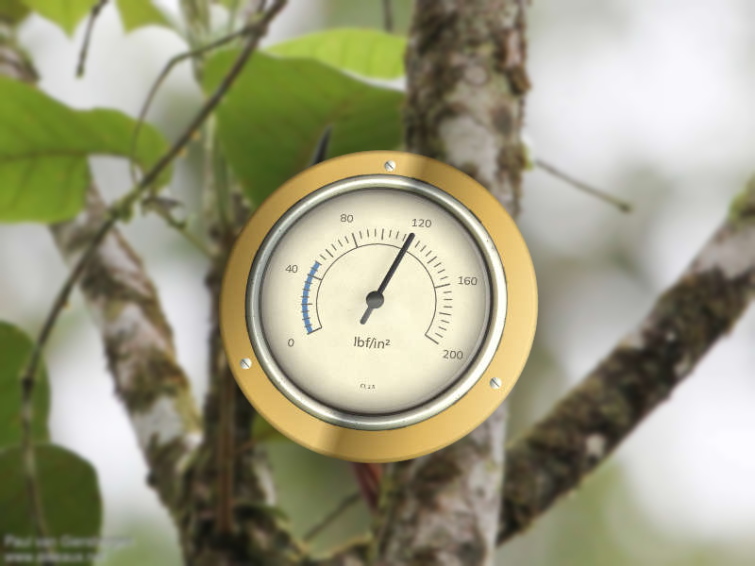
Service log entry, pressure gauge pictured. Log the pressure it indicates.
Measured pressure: 120 psi
